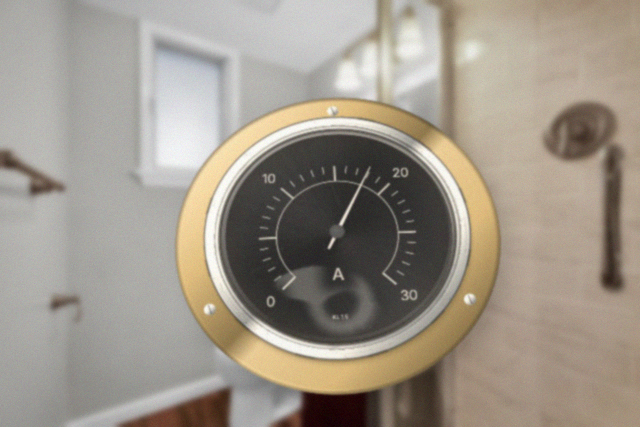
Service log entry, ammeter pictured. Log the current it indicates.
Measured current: 18 A
